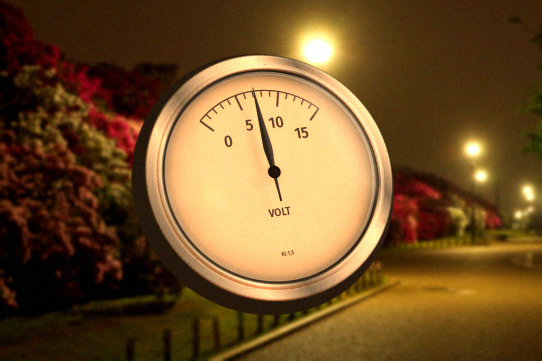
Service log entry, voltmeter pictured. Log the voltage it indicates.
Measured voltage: 7 V
